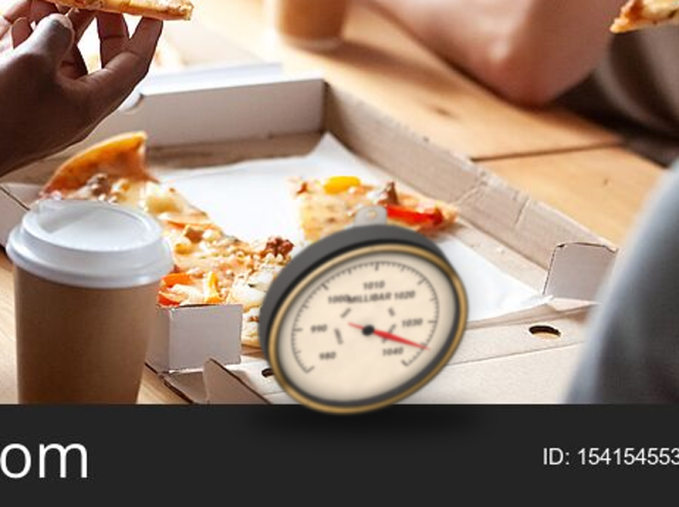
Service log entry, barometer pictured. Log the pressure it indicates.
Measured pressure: 1035 mbar
